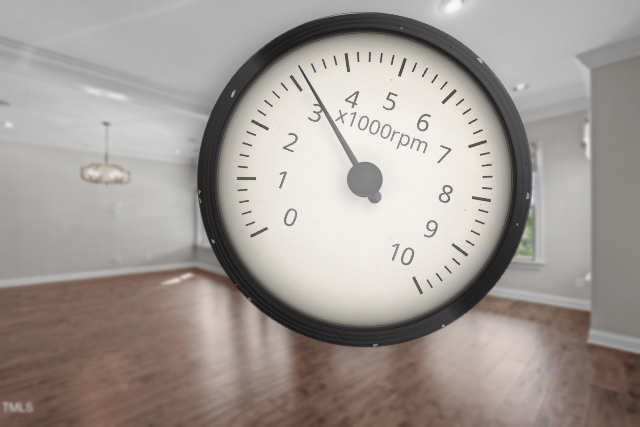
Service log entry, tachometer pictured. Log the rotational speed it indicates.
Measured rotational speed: 3200 rpm
